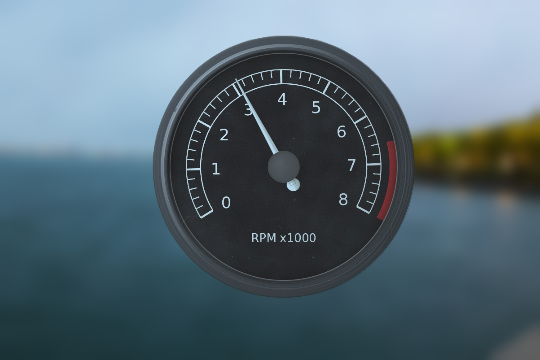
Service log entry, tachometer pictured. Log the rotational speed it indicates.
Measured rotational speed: 3100 rpm
